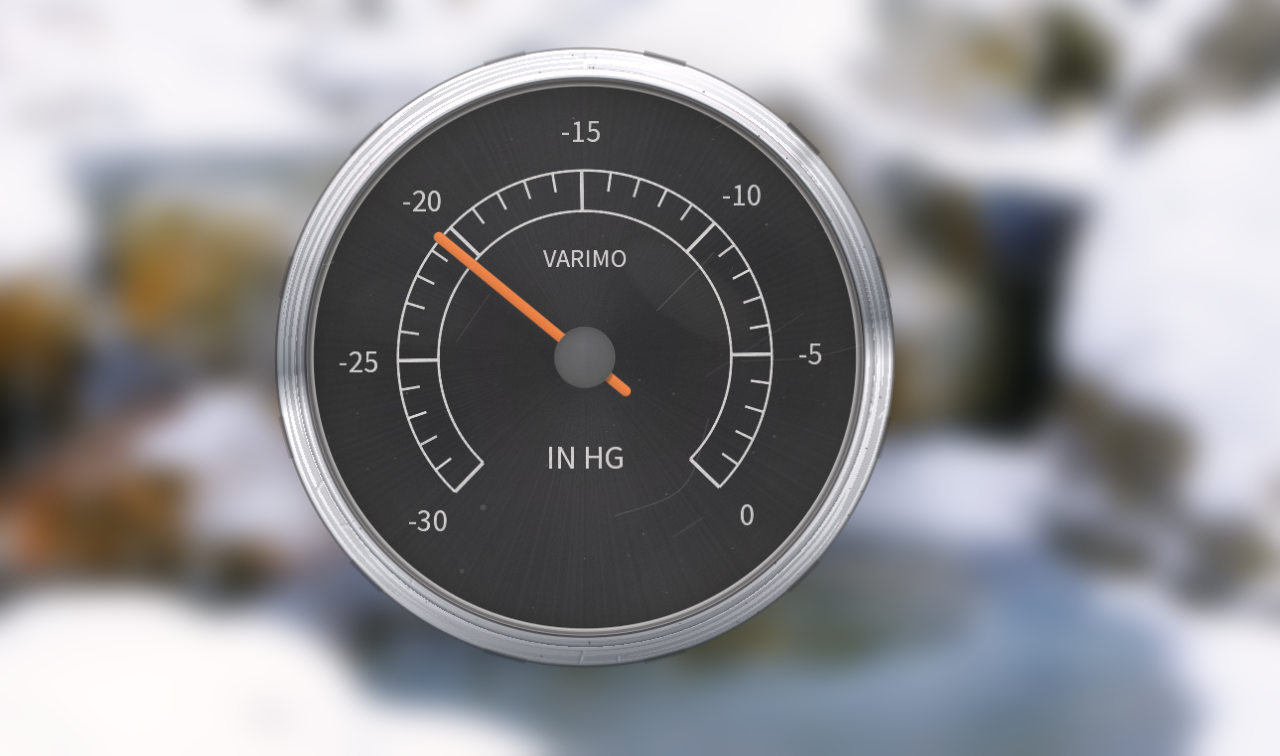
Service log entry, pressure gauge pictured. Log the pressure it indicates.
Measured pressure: -20.5 inHg
